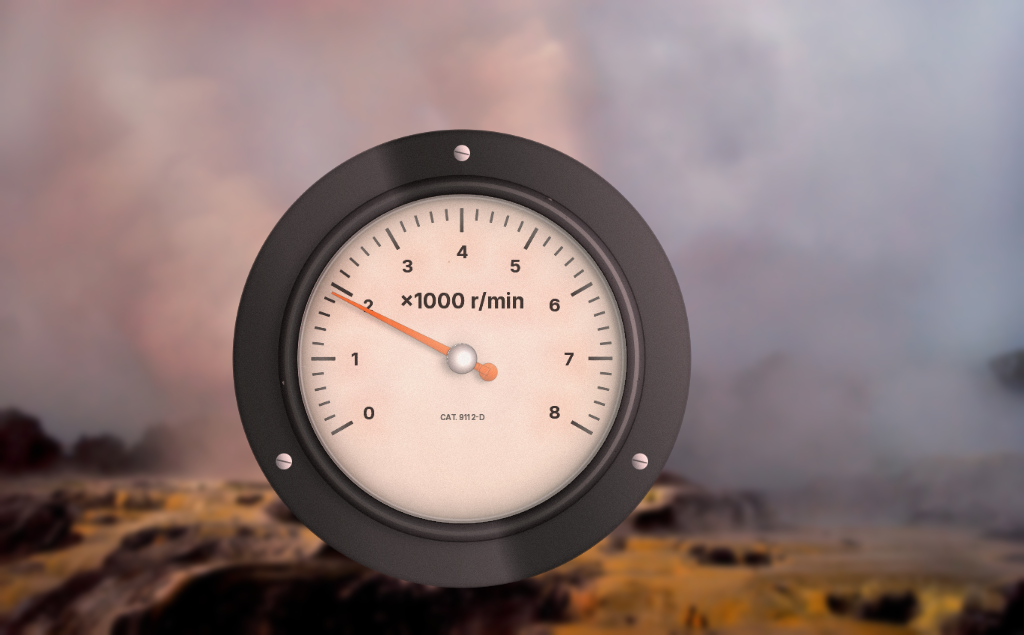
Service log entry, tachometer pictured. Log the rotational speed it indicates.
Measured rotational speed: 1900 rpm
